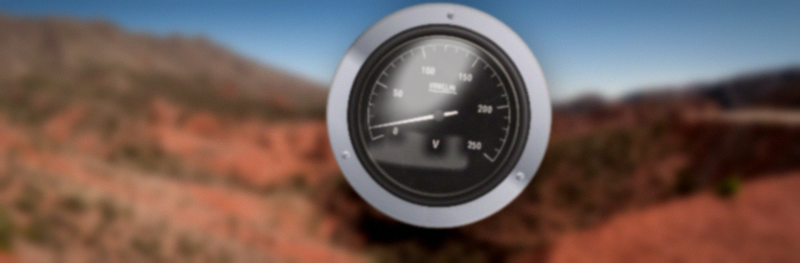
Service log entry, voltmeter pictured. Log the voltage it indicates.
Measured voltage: 10 V
